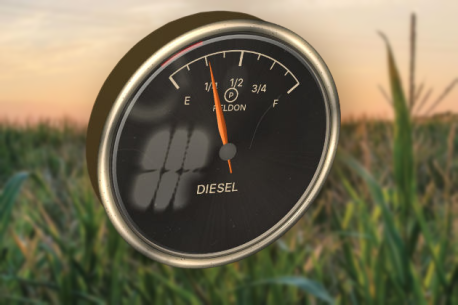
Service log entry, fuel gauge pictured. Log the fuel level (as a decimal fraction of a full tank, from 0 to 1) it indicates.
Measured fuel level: 0.25
